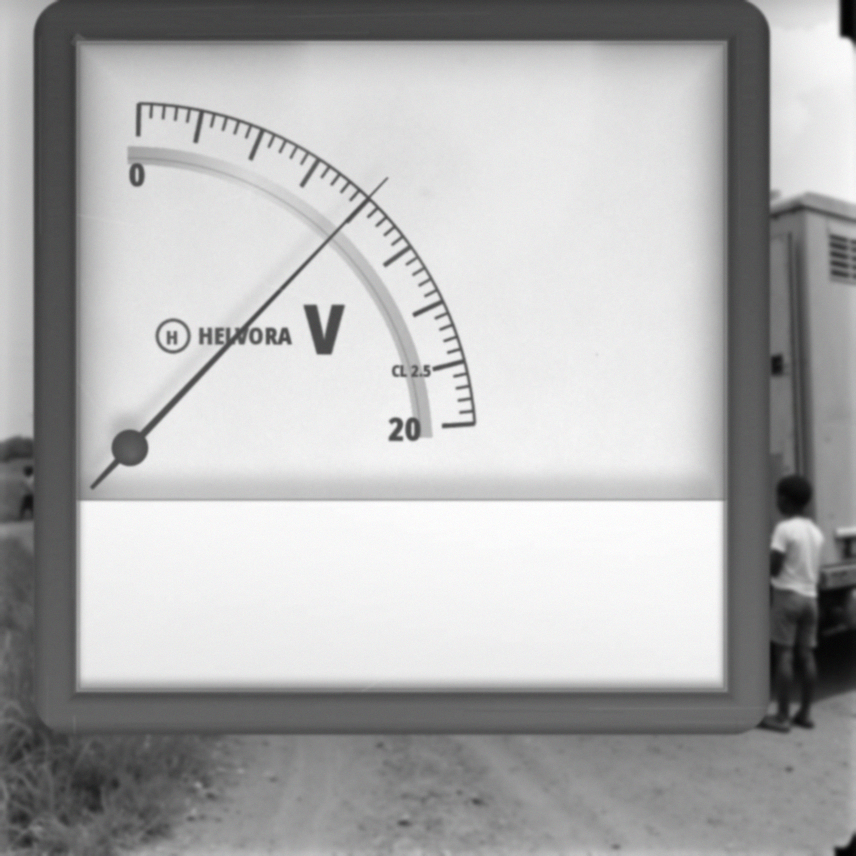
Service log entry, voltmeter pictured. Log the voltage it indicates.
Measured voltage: 10 V
